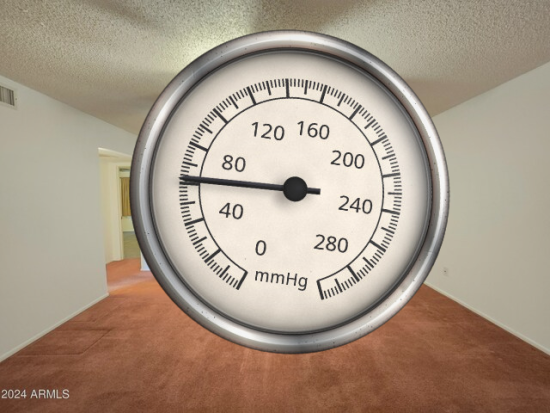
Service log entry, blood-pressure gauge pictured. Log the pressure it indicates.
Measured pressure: 62 mmHg
